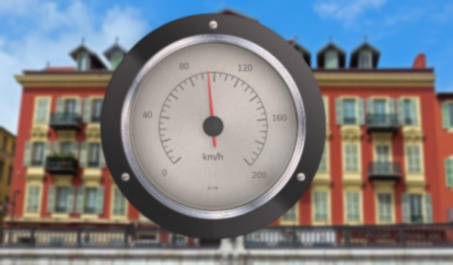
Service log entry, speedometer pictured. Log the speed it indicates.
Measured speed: 95 km/h
